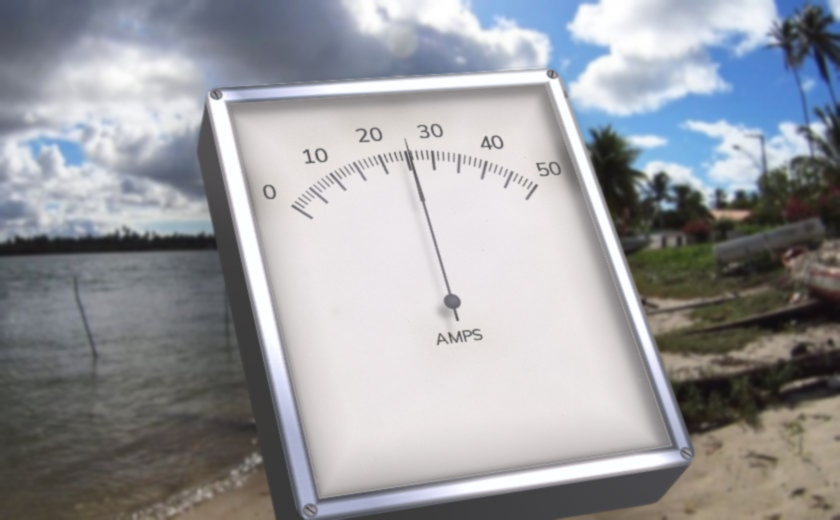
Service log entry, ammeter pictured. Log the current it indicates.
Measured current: 25 A
